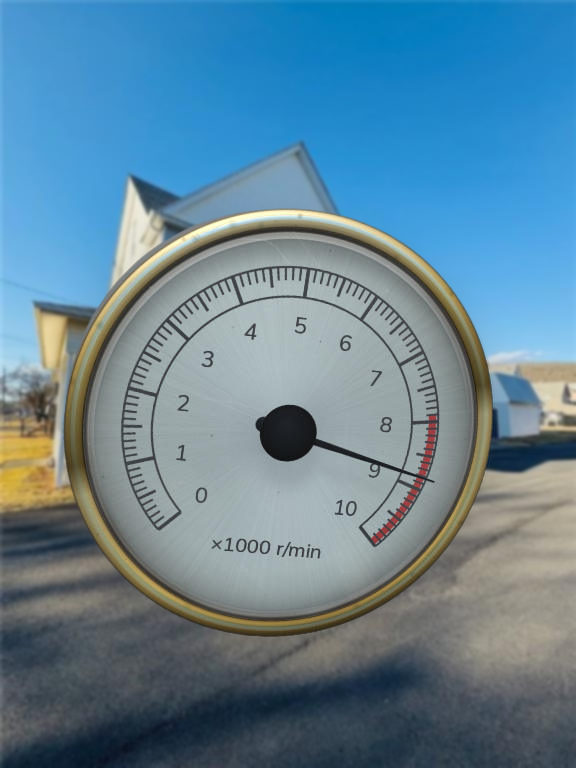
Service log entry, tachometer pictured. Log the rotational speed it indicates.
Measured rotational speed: 8800 rpm
